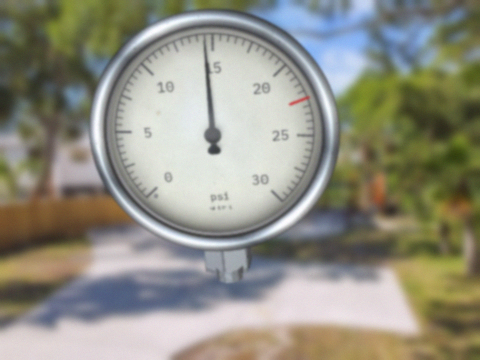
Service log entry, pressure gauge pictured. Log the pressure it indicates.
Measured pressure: 14.5 psi
